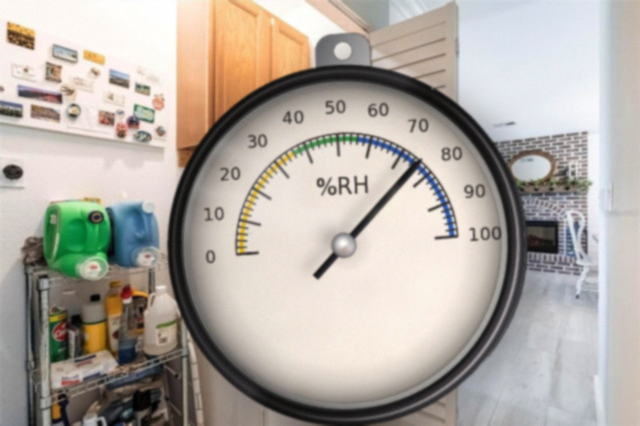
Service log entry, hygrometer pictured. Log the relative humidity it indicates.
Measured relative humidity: 76 %
